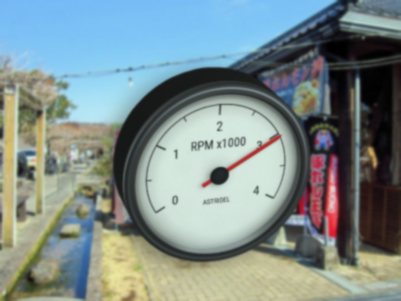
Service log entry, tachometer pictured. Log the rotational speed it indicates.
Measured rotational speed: 3000 rpm
